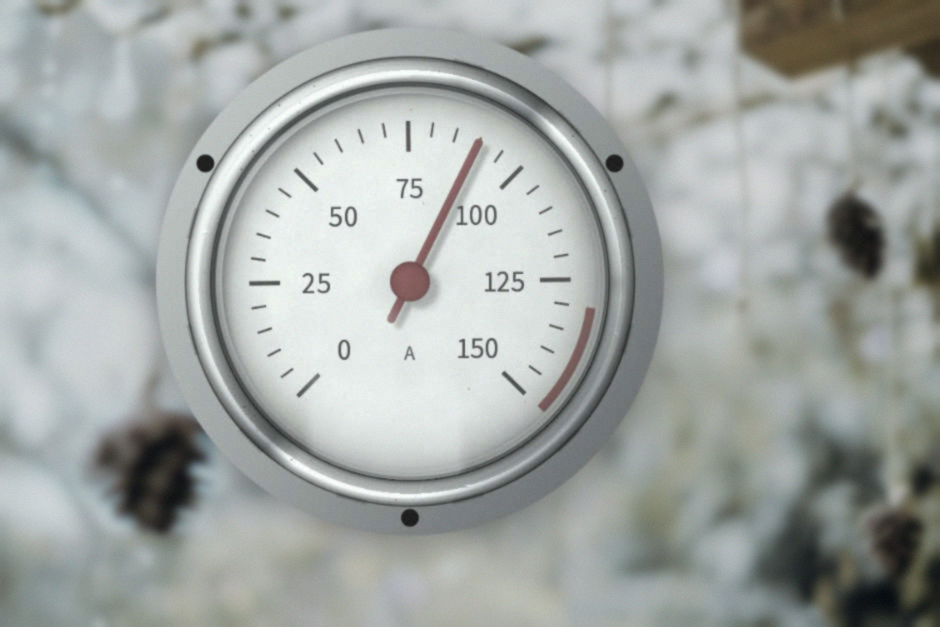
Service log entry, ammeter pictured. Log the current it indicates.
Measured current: 90 A
